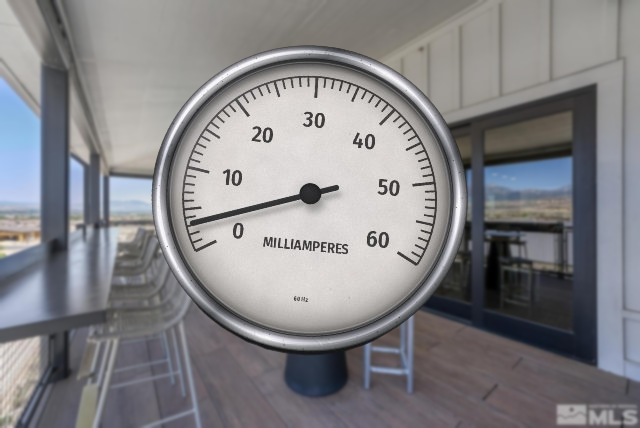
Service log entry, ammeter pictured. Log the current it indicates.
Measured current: 3 mA
